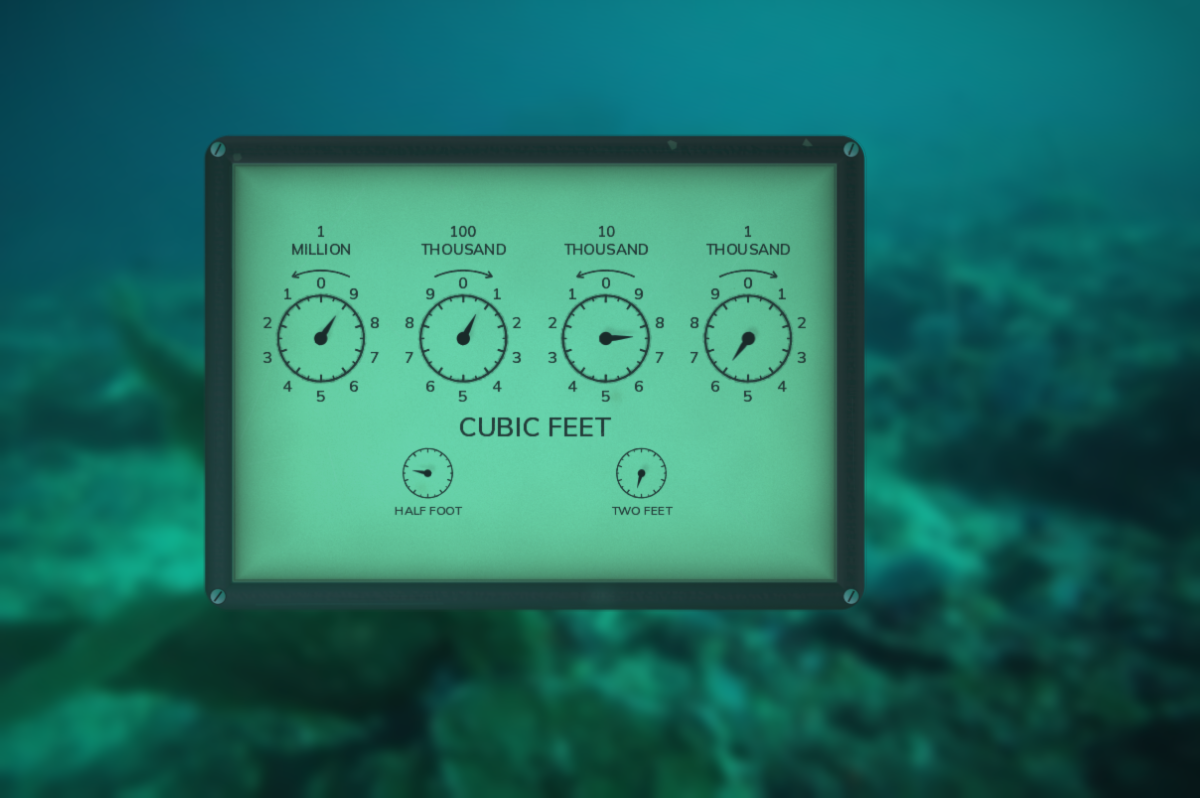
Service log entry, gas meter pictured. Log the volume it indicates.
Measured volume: 907600 ft³
